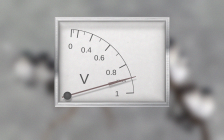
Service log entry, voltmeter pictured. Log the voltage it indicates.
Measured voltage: 0.9 V
